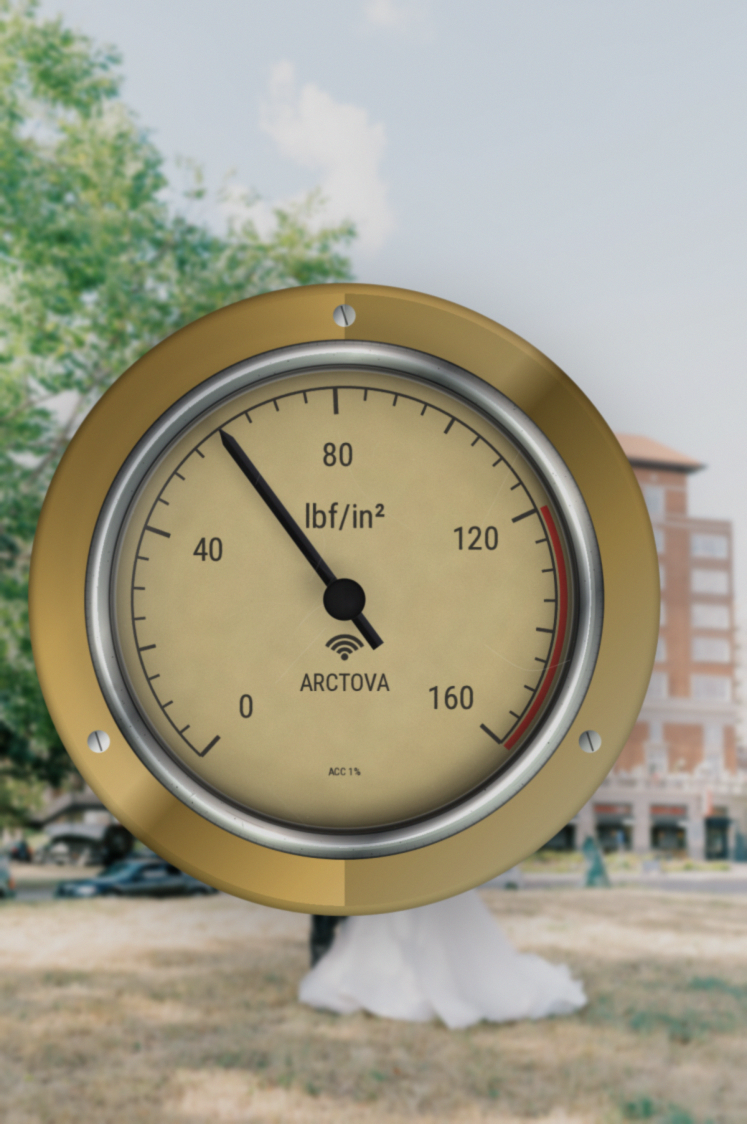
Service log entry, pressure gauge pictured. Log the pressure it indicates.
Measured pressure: 60 psi
